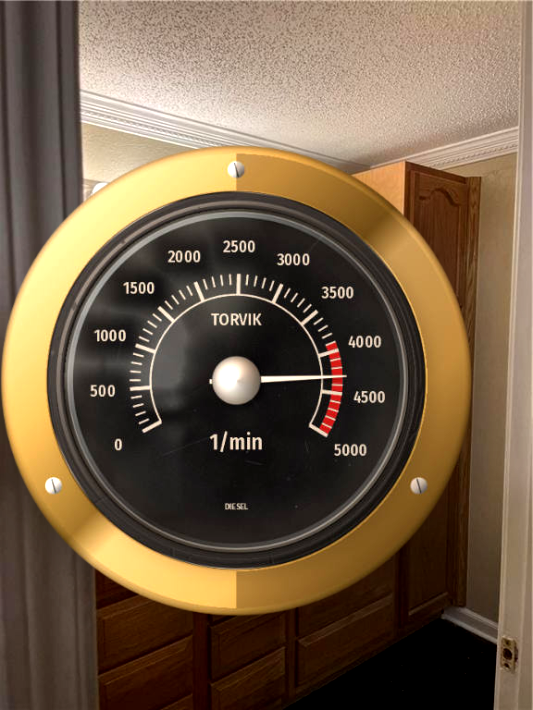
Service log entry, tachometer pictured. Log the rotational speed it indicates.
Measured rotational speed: 4300 rpm
